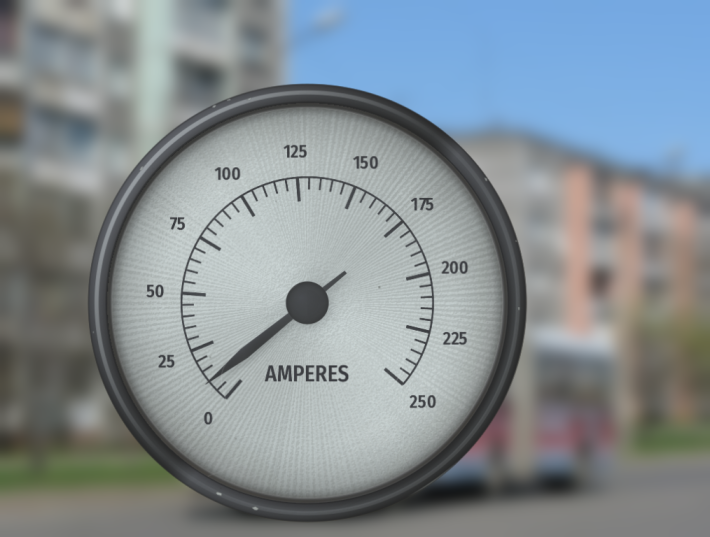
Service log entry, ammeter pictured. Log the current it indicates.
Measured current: 10 A
